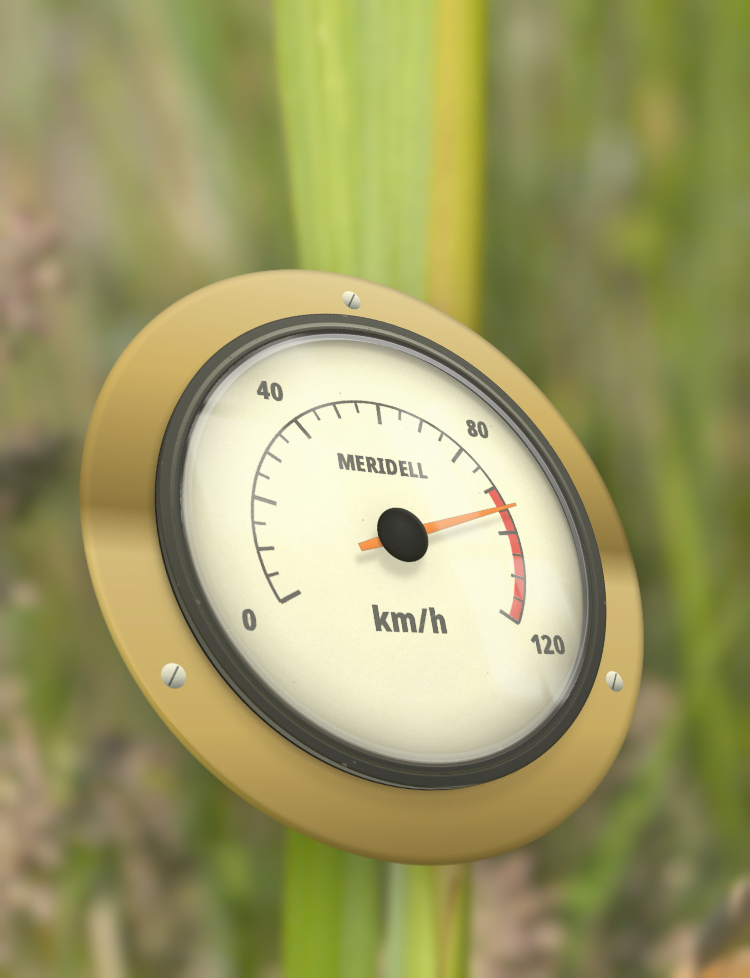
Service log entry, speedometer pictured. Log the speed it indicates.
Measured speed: 95 km/h
